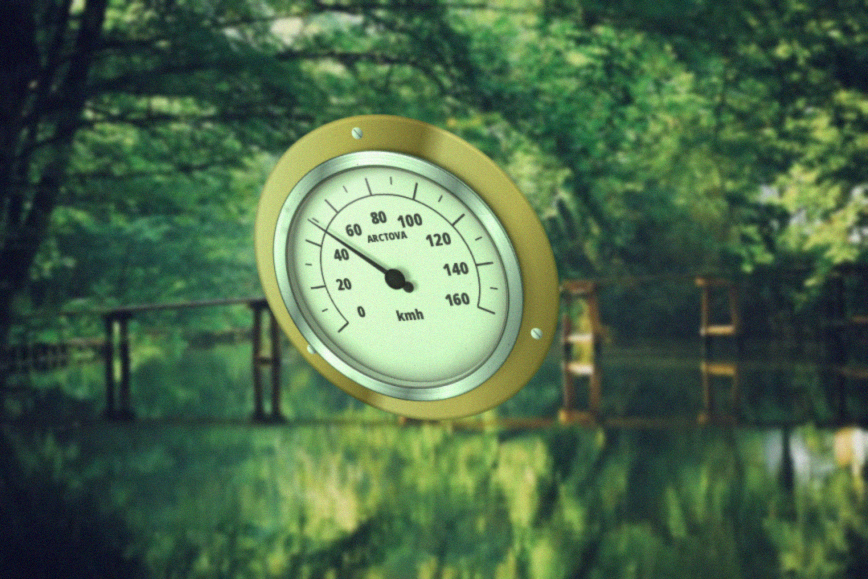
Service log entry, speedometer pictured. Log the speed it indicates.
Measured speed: 50 km/h
